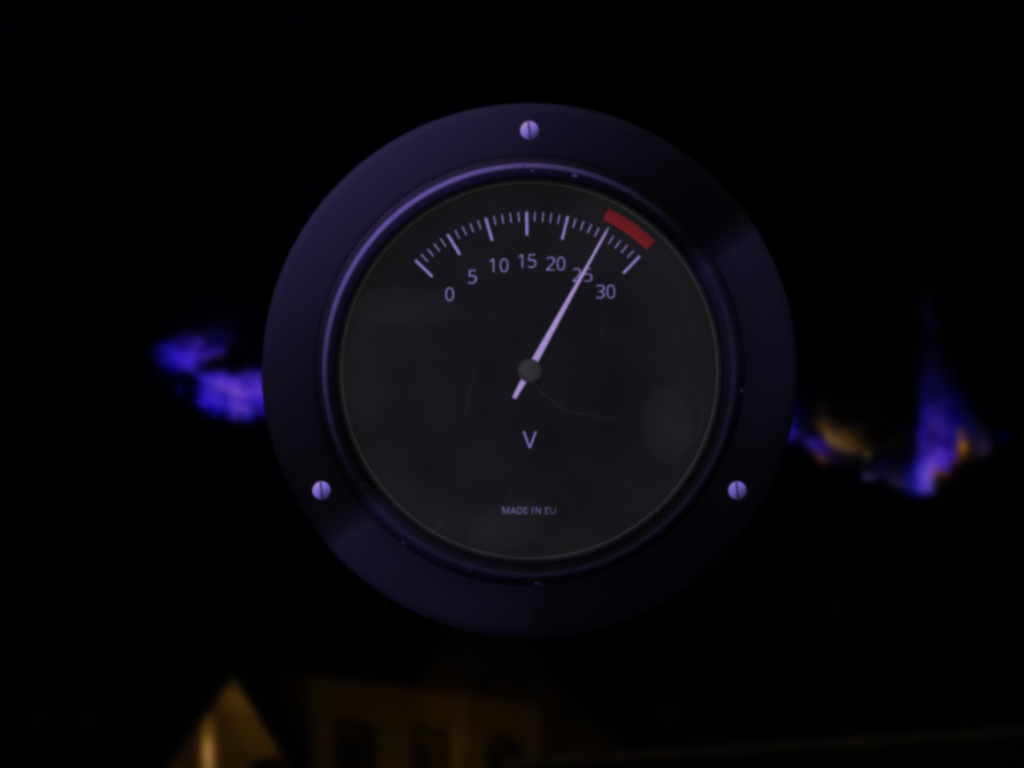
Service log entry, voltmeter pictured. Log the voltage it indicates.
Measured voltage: 25 V
